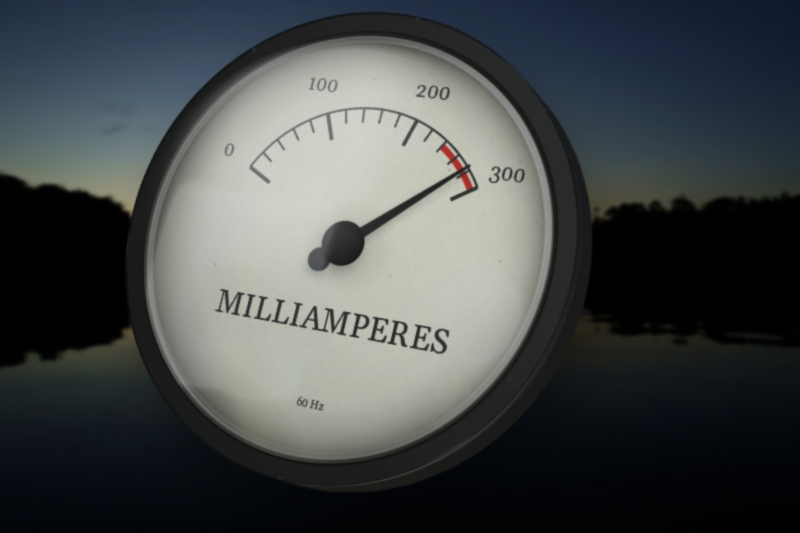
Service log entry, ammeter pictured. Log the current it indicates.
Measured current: 280 mA
